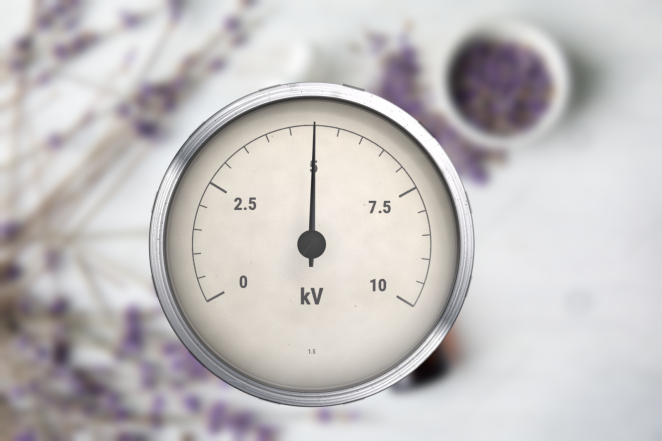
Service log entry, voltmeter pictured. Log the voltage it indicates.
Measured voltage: 5 kV
